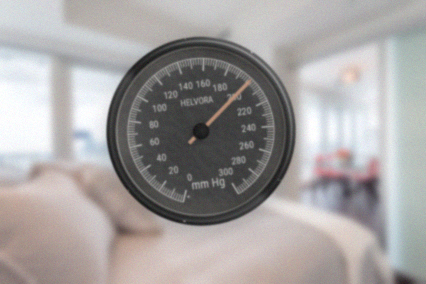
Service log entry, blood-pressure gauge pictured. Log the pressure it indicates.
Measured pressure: 200 mmHg
